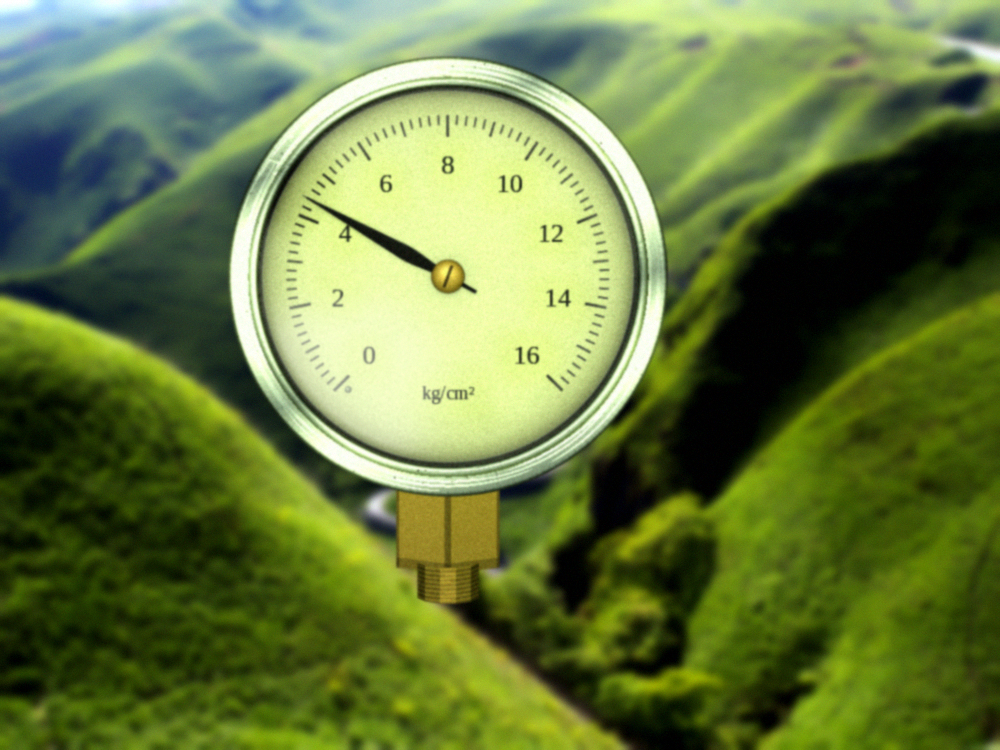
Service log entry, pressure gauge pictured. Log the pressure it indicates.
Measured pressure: 4.4 kg/cm²
